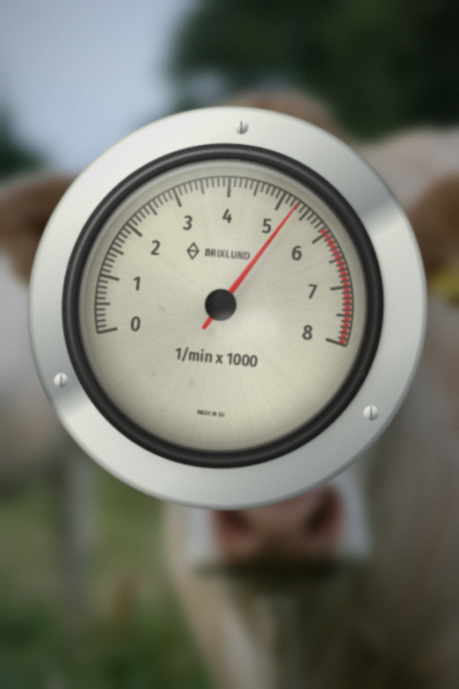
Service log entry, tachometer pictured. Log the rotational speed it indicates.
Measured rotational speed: 5300 rpm
